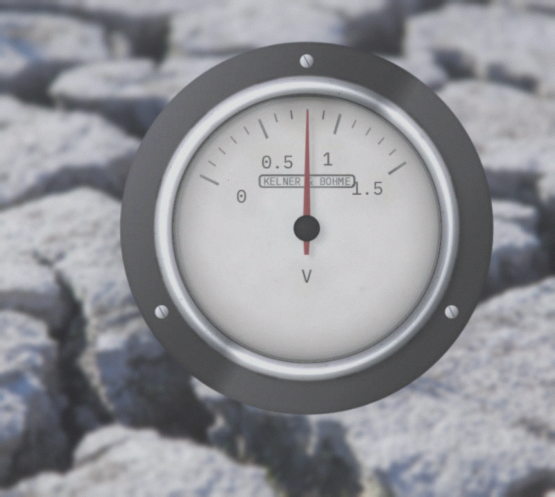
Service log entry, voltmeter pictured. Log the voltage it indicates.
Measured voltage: 0.8 V
